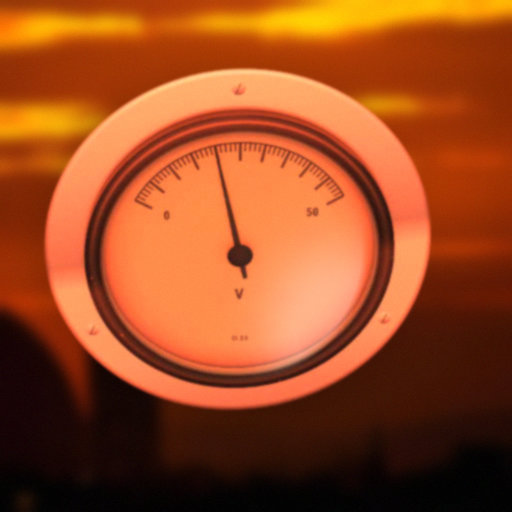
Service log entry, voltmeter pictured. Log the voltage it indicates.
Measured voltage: 20 V
